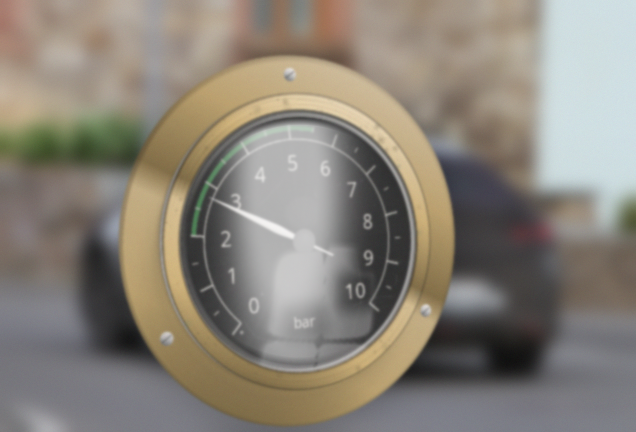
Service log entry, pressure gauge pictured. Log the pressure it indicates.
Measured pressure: 2.75 bar
